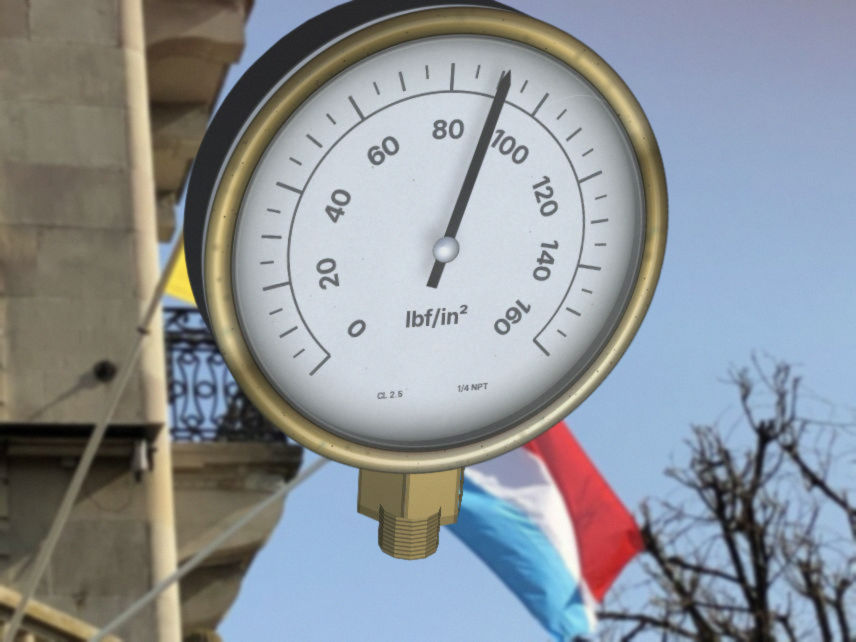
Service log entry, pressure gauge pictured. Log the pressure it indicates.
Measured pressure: 90 psi
